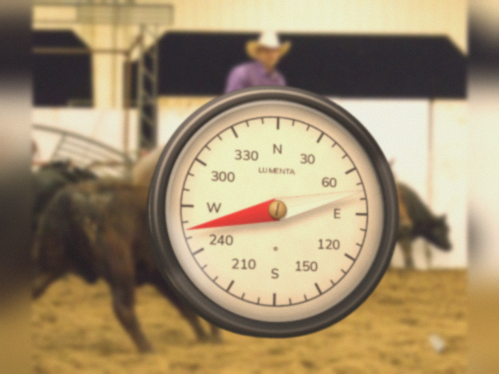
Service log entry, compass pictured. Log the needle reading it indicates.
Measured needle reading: 255 °
